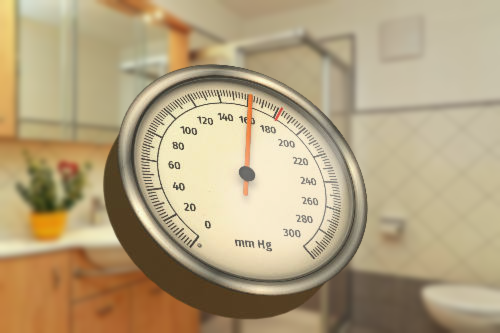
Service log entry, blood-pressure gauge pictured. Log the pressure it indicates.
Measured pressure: 160 mmHg
